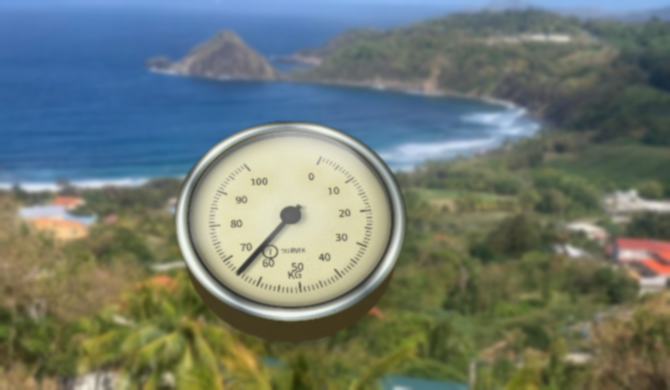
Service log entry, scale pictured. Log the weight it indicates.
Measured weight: 65 kg
